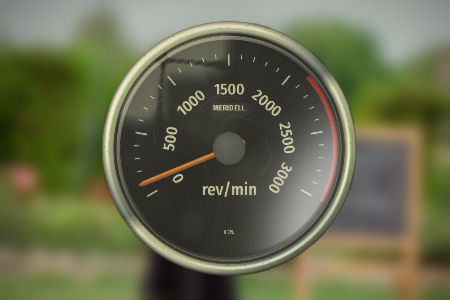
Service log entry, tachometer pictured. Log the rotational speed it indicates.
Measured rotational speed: 100 rpm
